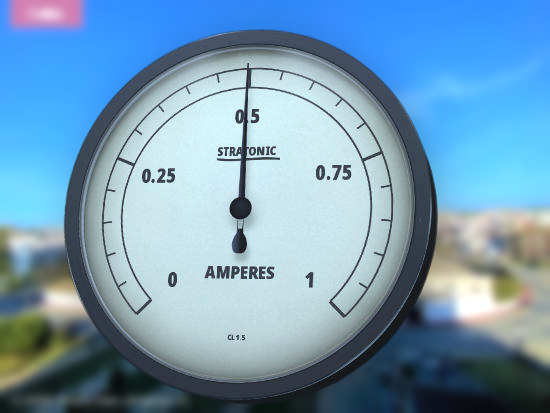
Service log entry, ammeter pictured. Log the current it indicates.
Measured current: 0.5 A
